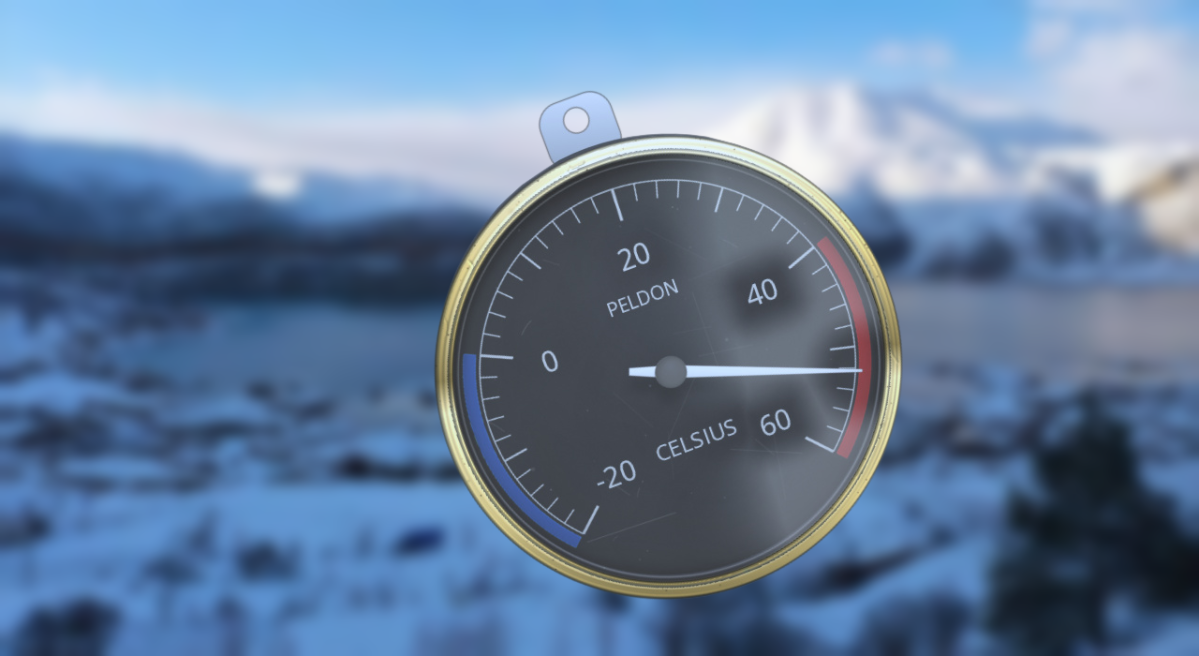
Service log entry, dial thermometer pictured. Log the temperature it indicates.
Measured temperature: 52 °C
